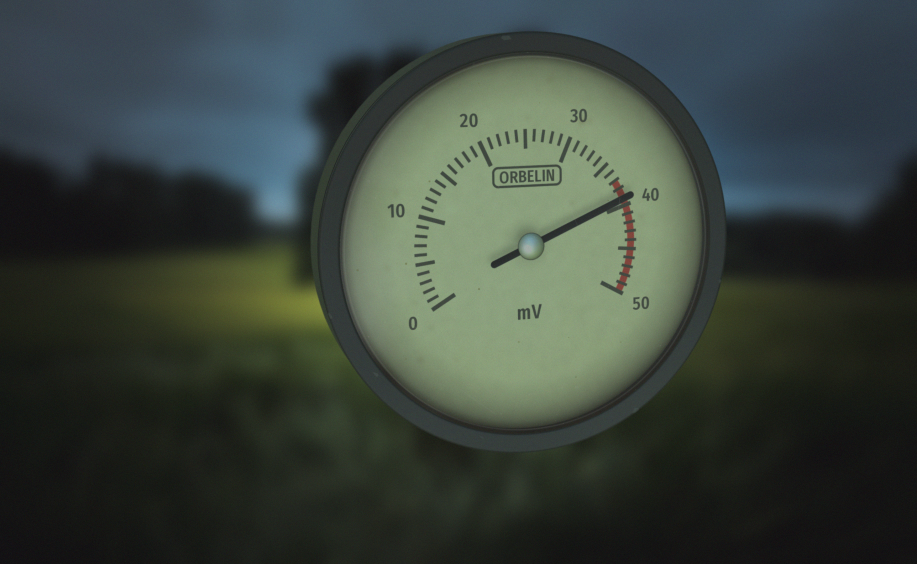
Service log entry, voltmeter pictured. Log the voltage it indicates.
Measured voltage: 39 mV
